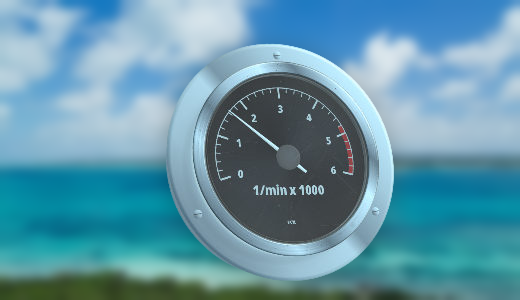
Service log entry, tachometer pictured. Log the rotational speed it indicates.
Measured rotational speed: 1600 rpm
